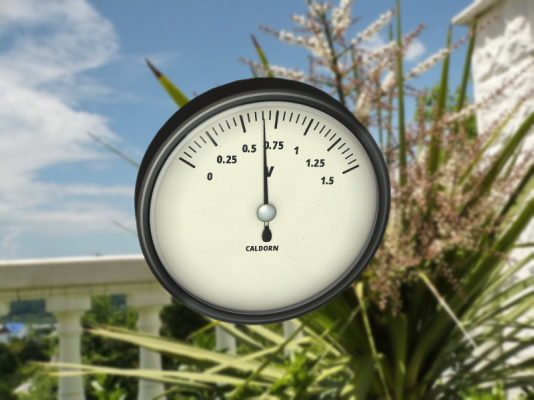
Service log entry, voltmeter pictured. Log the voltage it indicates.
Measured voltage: 0.65 V
